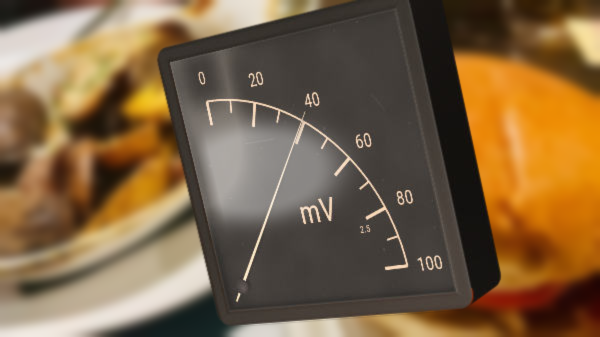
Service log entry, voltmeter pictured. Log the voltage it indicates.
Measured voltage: 40 mV
